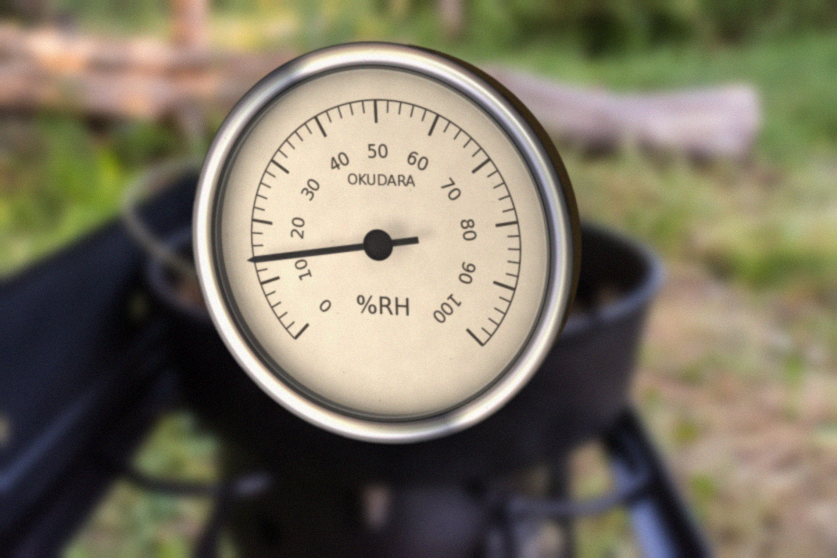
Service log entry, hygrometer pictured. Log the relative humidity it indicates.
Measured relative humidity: 14 %
